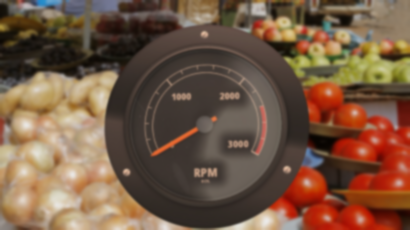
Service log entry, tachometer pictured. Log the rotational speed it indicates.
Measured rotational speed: 0 rpm
